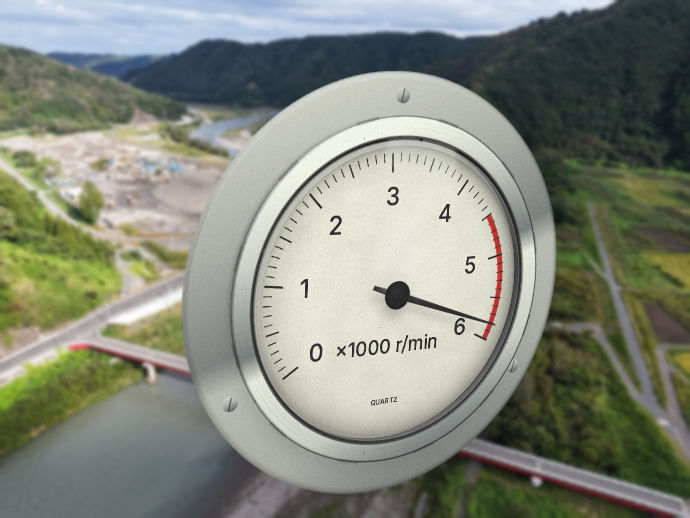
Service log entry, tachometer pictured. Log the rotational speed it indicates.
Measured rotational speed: 5800 rpm
